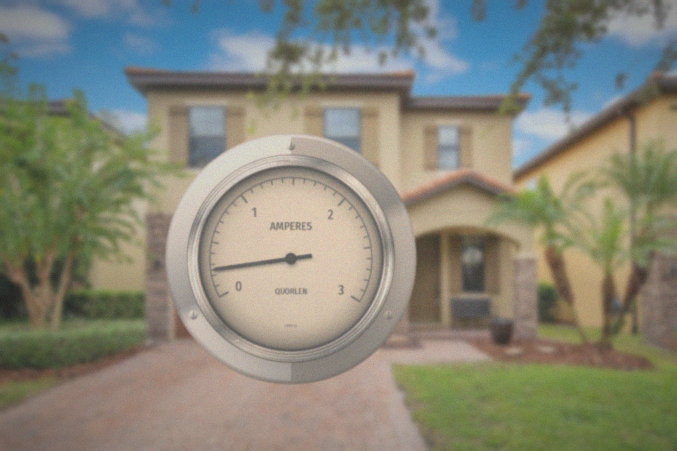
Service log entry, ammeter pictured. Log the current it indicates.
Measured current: 0.25 A
